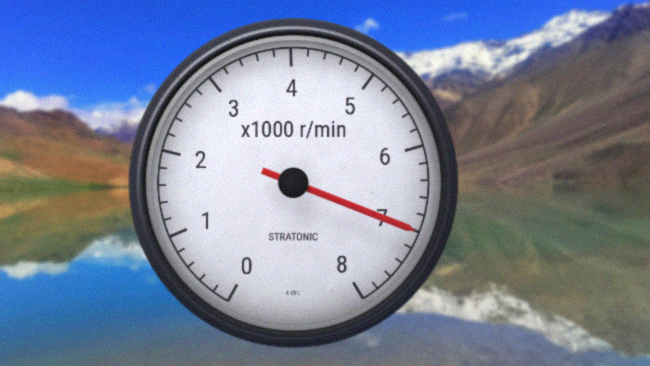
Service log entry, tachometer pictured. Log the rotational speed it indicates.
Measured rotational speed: 7000 rpm
